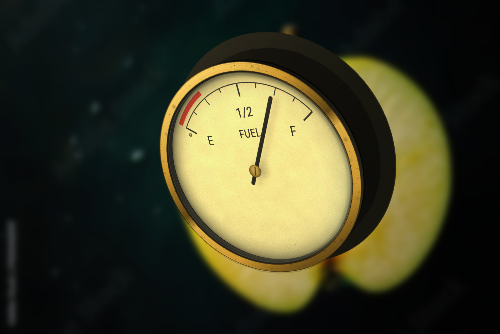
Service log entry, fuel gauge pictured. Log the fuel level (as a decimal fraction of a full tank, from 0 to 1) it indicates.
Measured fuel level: 0.75
